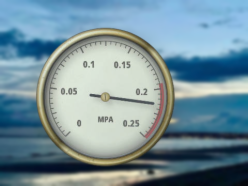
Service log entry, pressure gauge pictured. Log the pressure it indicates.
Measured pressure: 0.215 MPa
